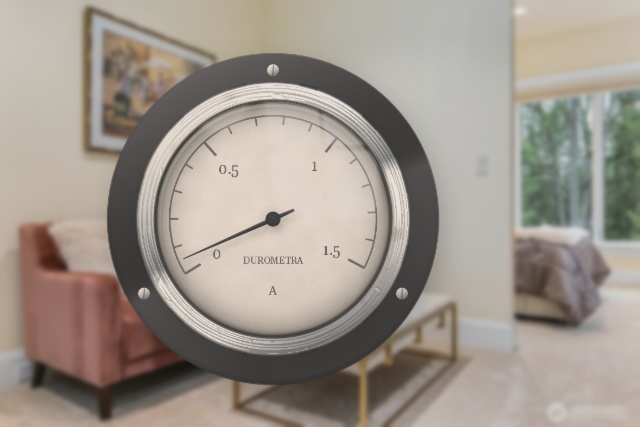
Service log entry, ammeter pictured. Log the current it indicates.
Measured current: 0.05 A
